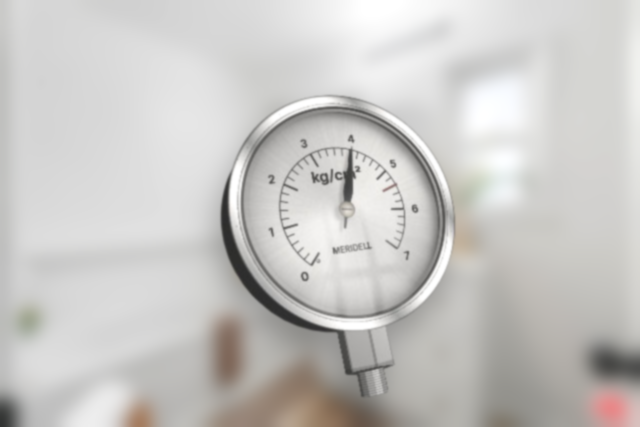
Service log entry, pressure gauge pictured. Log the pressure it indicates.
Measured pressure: 4 kg/cm²
